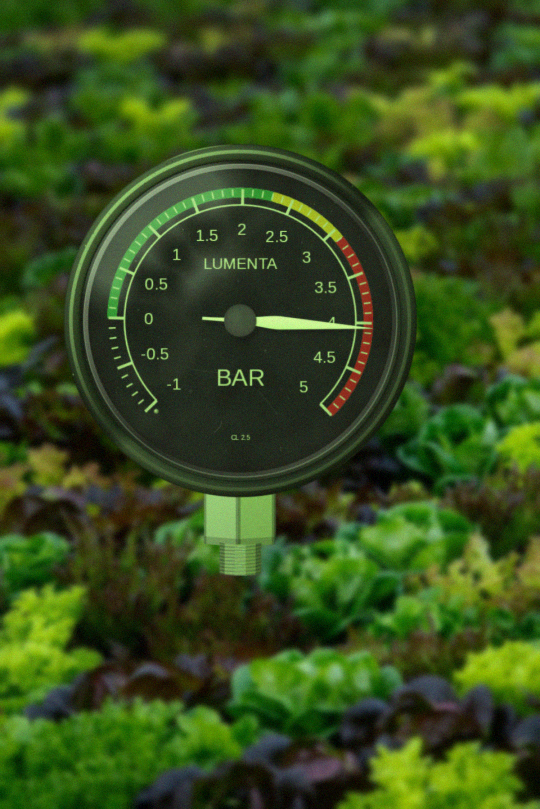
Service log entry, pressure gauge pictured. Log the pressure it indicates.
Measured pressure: 4.05 bar
